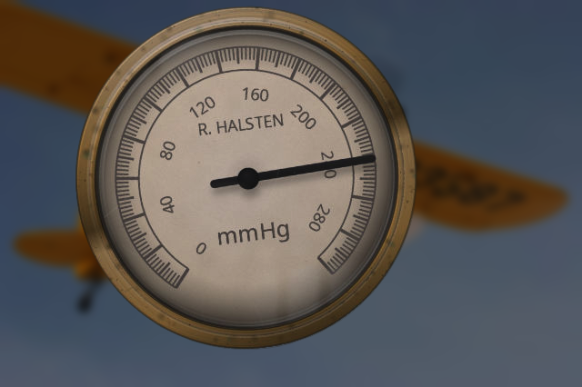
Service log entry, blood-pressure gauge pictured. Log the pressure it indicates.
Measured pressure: 240 mmHg
